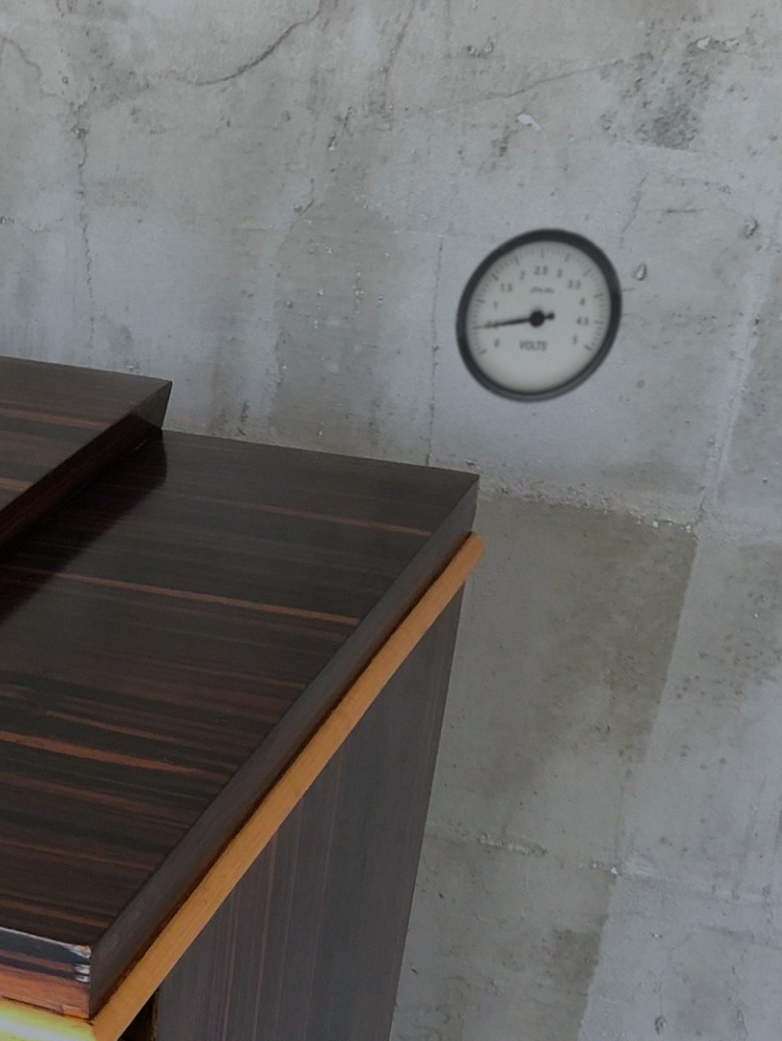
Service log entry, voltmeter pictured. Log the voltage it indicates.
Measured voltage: 0.5 V
